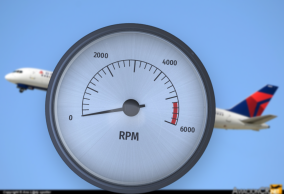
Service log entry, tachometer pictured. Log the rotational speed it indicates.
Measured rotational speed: 0 rpm
